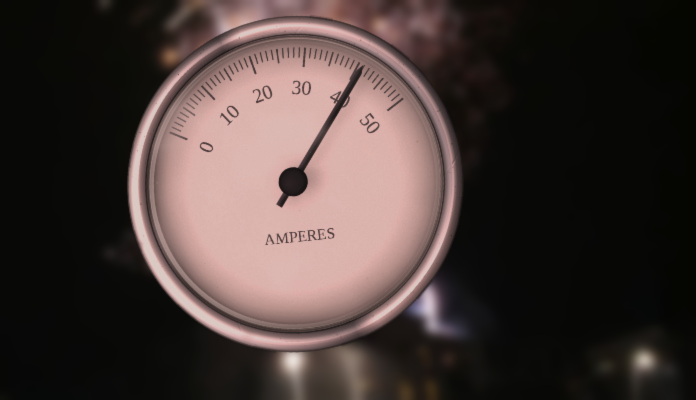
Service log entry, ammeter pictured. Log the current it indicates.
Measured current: 41 A
